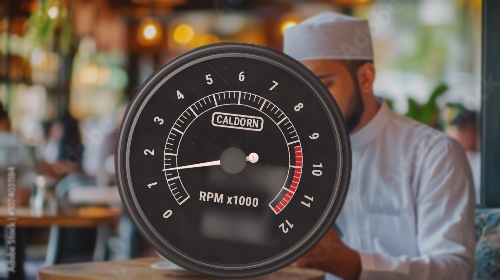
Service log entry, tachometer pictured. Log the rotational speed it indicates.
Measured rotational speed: 1400 rpm
